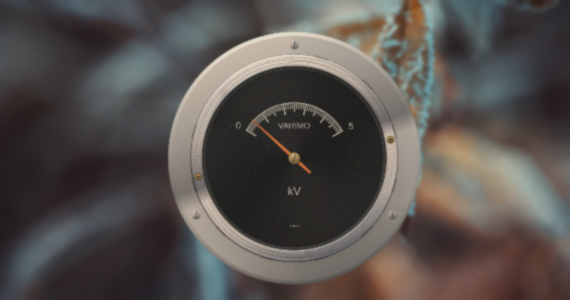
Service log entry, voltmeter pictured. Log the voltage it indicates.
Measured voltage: 0.5 kV
